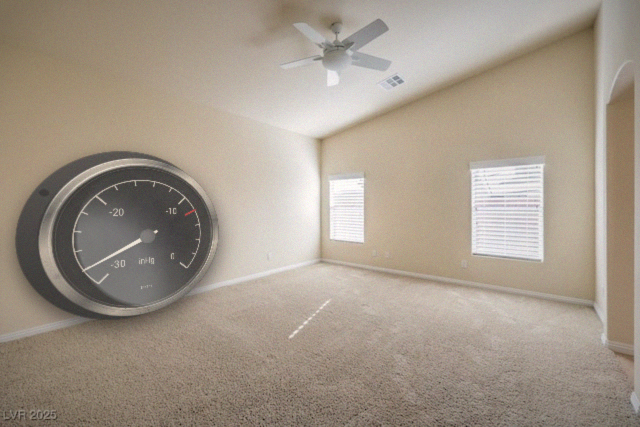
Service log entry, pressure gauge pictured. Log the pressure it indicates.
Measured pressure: -28 inHg
